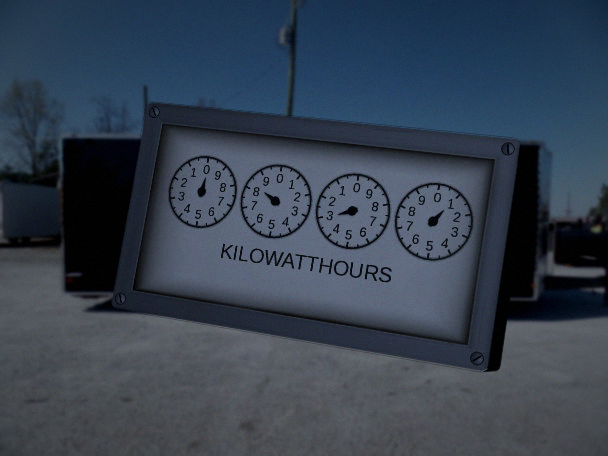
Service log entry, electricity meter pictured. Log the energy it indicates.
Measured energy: 9831 kWh
